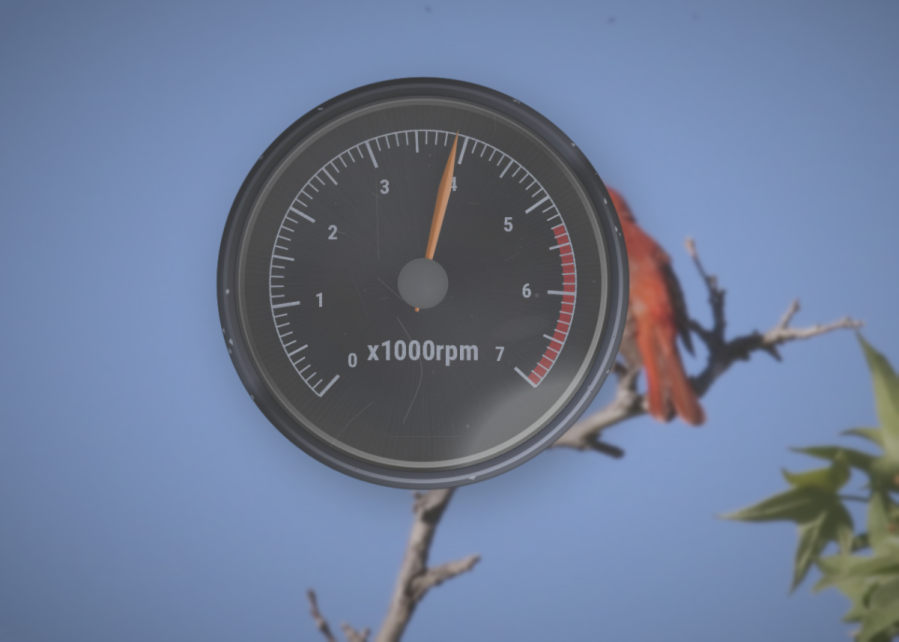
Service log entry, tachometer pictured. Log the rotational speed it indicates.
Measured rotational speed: 3900 rpm
